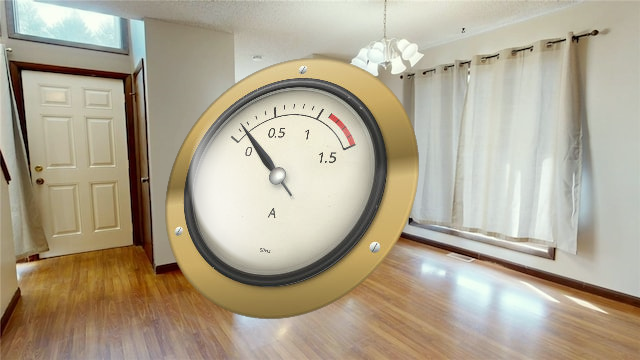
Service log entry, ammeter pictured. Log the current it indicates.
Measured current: 0.15 A
